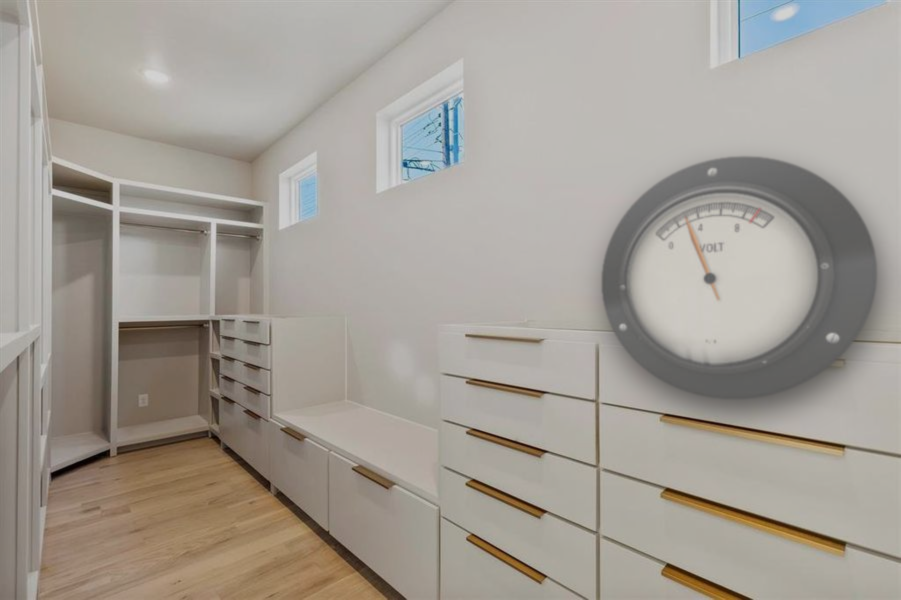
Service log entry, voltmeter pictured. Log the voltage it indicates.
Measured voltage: 3 V
